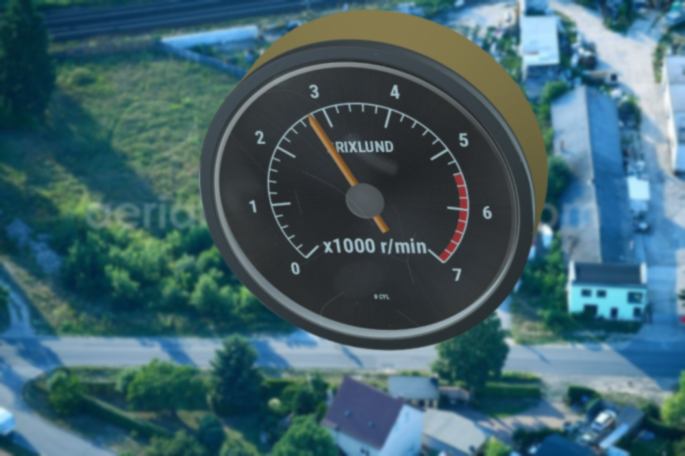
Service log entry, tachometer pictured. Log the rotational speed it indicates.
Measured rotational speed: 2800 rpm
